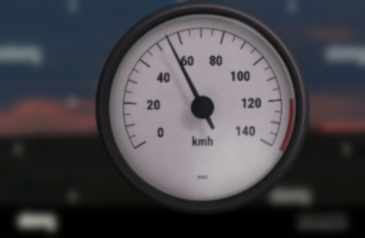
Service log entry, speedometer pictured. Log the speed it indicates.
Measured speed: 55 km/h
